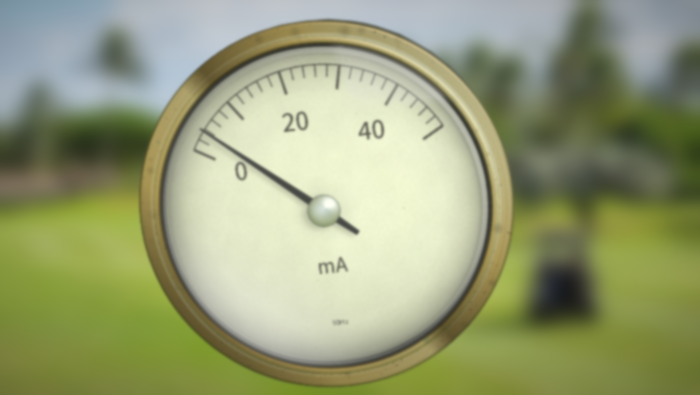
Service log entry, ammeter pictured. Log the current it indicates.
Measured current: 4 mA
